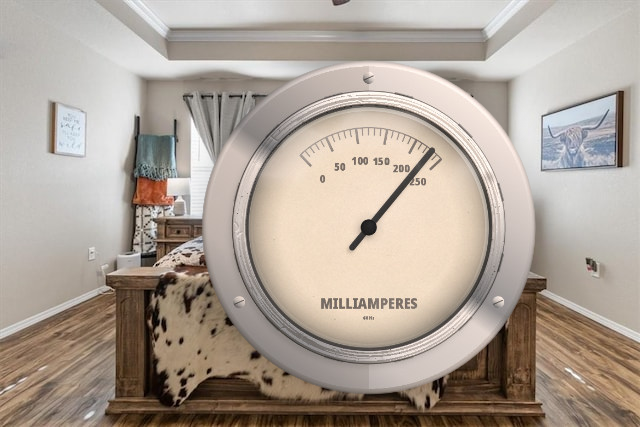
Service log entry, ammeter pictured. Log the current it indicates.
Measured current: 230 mA
